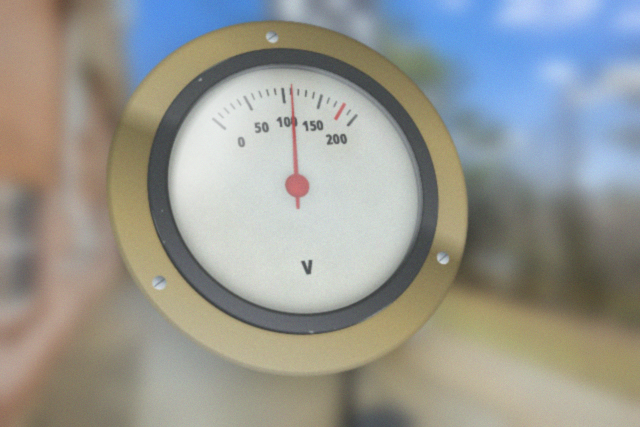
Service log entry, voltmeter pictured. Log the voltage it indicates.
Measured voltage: 110 V
